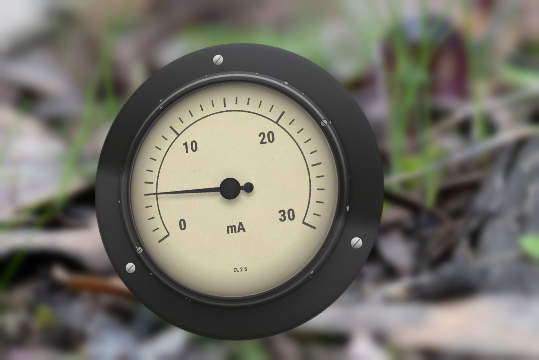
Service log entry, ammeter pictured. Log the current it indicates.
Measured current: 4 mA
